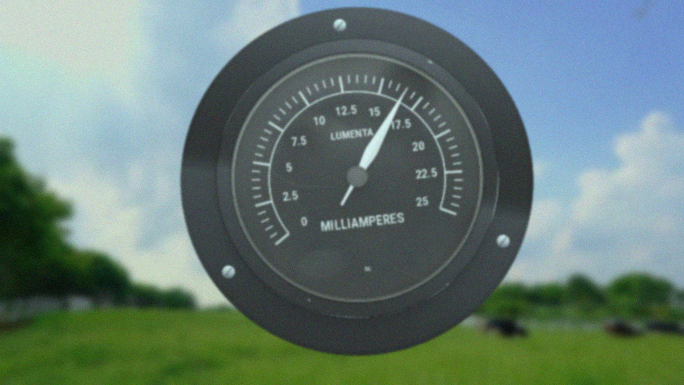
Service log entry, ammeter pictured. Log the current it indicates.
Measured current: 16.5 mA
